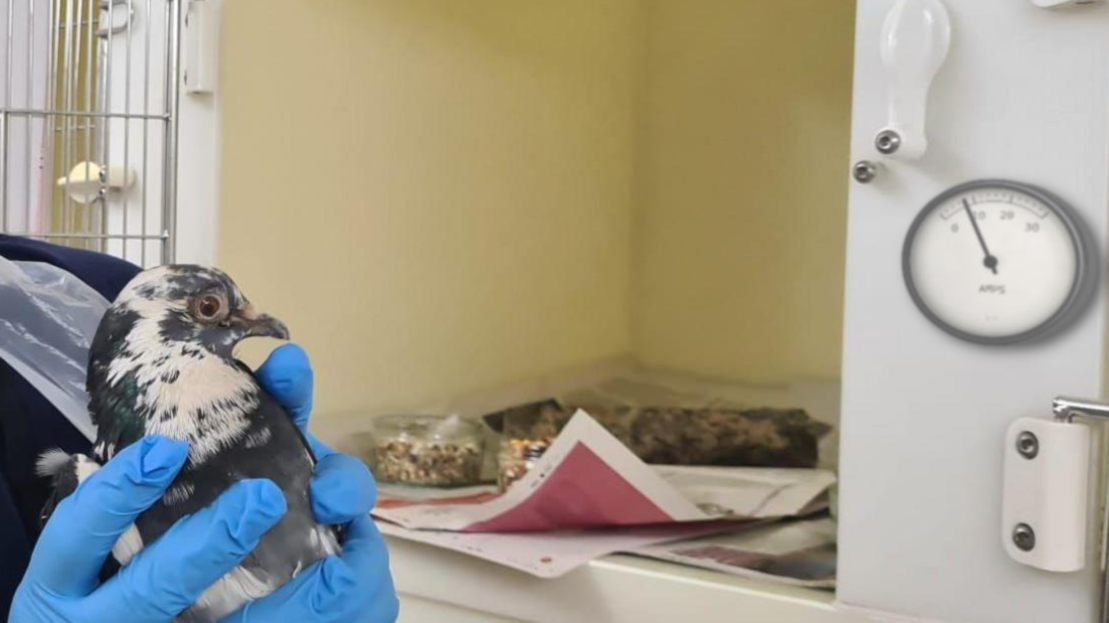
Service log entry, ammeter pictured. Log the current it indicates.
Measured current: 8 A
